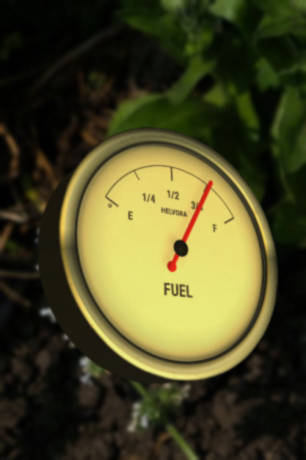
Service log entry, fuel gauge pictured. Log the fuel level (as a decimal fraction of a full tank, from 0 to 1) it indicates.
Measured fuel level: 0.75
